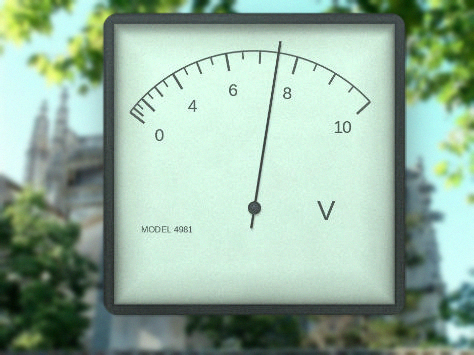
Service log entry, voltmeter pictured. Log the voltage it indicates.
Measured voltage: 7.5 V
